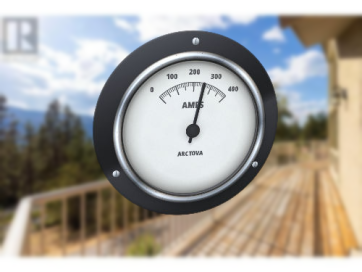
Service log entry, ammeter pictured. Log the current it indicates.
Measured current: 250 A
